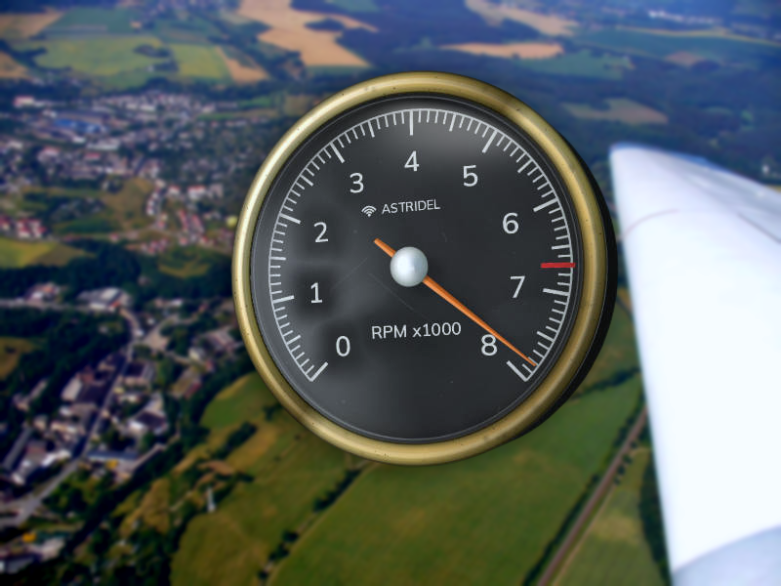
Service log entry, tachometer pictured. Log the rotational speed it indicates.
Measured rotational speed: 7800 rpm
